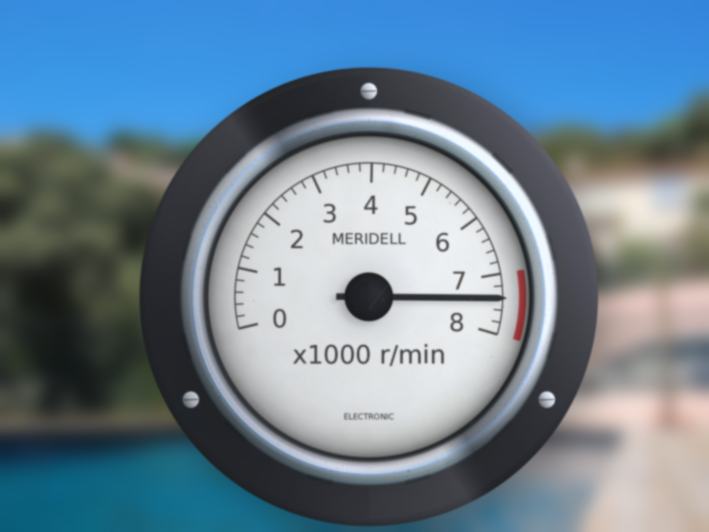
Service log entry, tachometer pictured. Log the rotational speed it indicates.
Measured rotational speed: 7400 rpm
